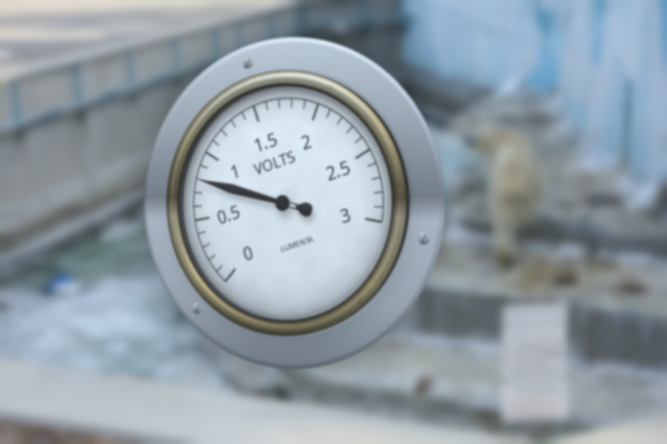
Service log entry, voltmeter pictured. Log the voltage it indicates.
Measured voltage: 0.8 V
